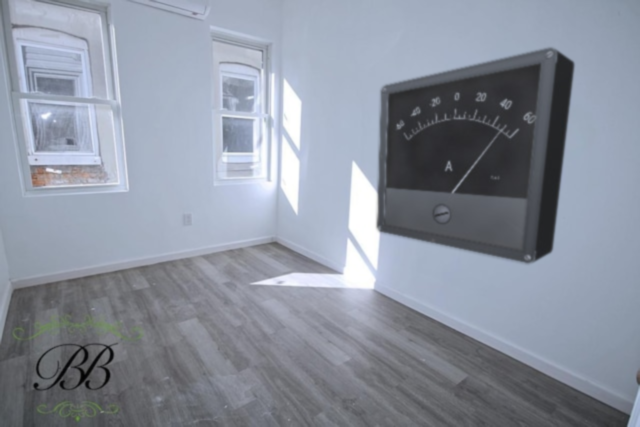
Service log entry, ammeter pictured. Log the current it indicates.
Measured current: 50 A
